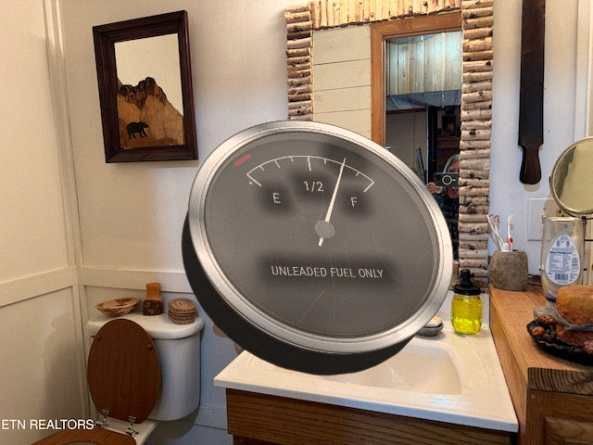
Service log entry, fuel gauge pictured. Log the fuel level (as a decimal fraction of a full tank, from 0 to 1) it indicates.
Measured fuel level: 0.75
